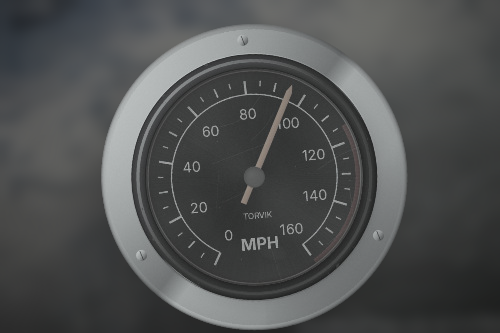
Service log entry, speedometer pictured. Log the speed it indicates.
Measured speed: 95 mph
